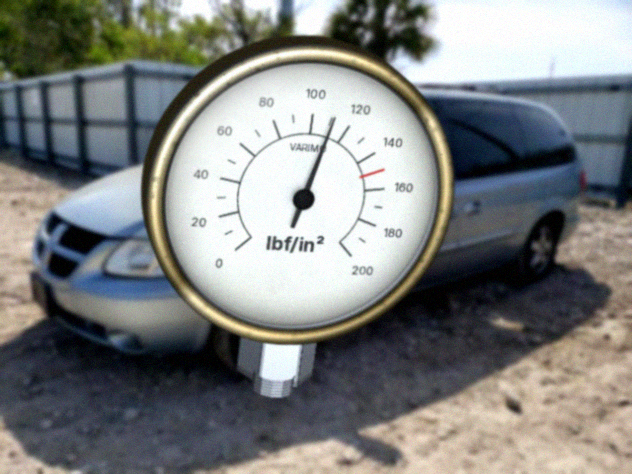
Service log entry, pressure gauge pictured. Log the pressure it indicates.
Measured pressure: 110 psi
